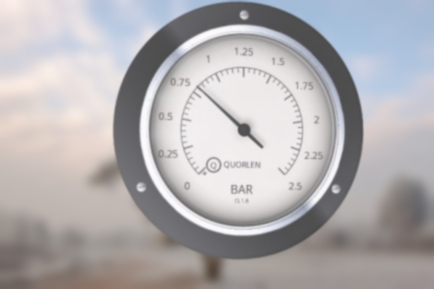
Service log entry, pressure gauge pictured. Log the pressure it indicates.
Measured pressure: 0.8 bar
